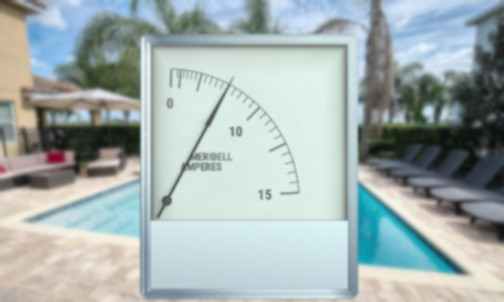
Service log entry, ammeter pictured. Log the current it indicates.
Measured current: 7.5 A
